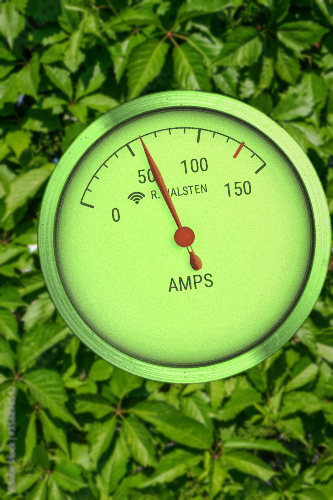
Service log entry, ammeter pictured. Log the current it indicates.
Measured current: 60 A
